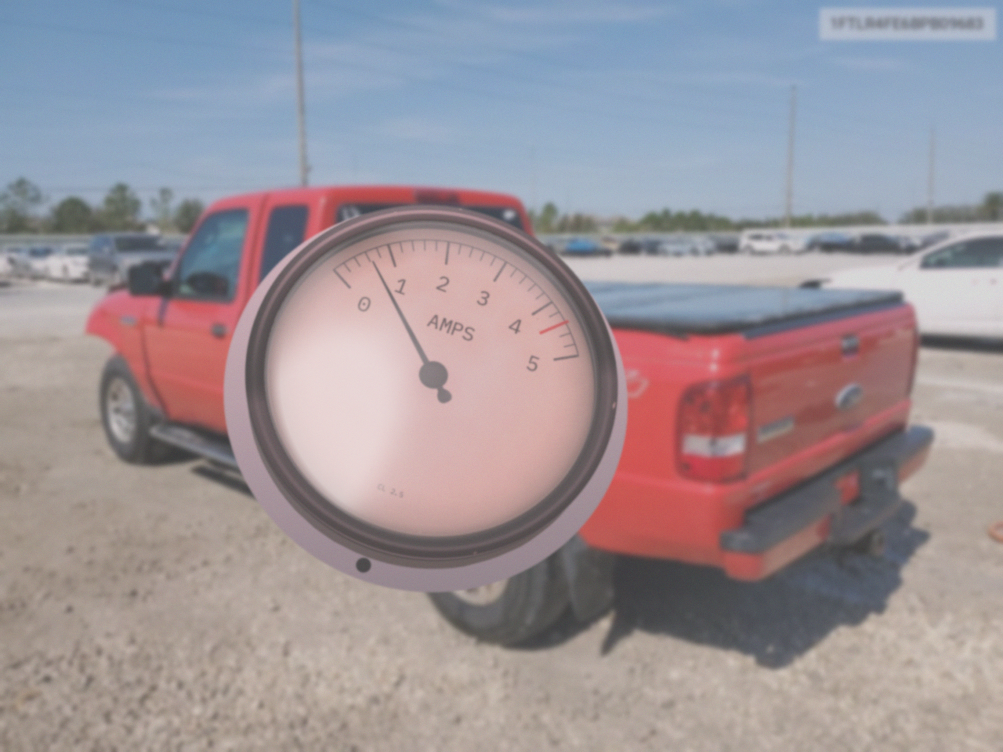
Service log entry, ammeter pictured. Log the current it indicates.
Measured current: 0.6 A
